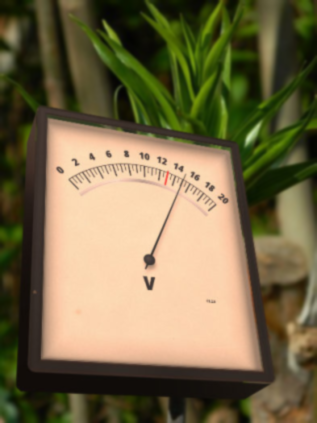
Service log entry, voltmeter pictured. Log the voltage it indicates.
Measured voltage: 15 V
